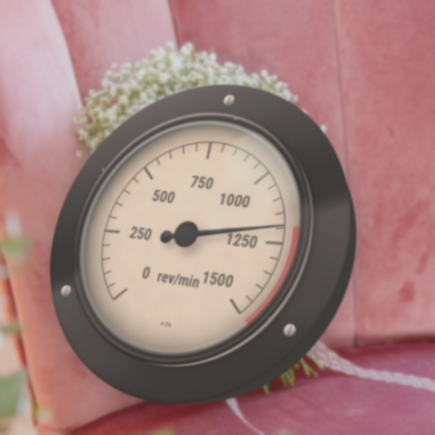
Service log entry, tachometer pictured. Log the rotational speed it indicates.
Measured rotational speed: 1200 rpm
